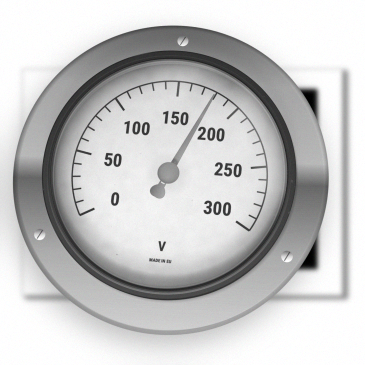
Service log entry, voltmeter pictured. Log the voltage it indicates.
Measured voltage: 180 V
